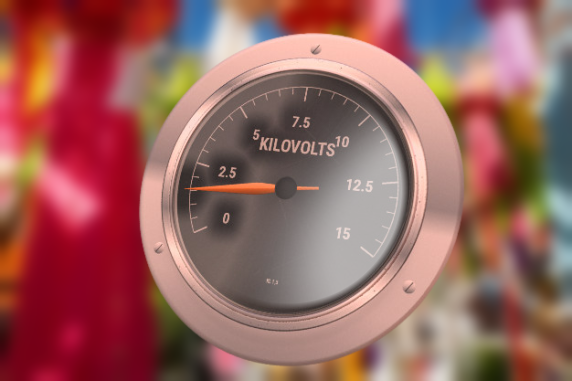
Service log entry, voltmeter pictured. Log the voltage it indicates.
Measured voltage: 1.5 kV
